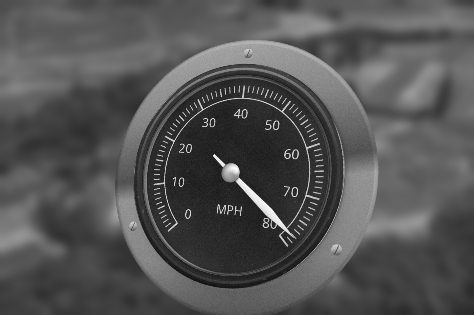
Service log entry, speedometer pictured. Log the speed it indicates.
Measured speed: 78 mph
